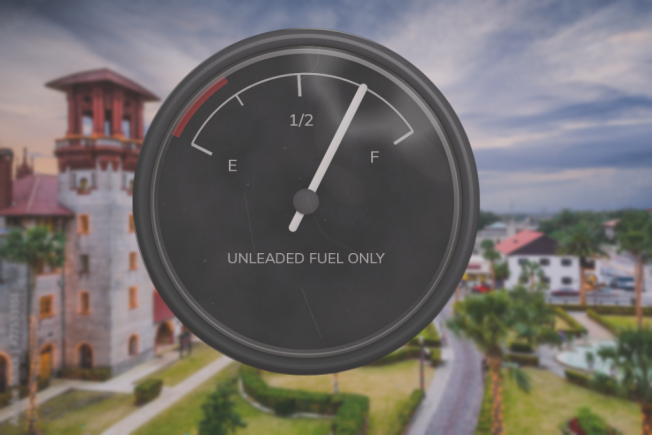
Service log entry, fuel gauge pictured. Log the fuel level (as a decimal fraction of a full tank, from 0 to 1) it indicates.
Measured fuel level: 0.75
